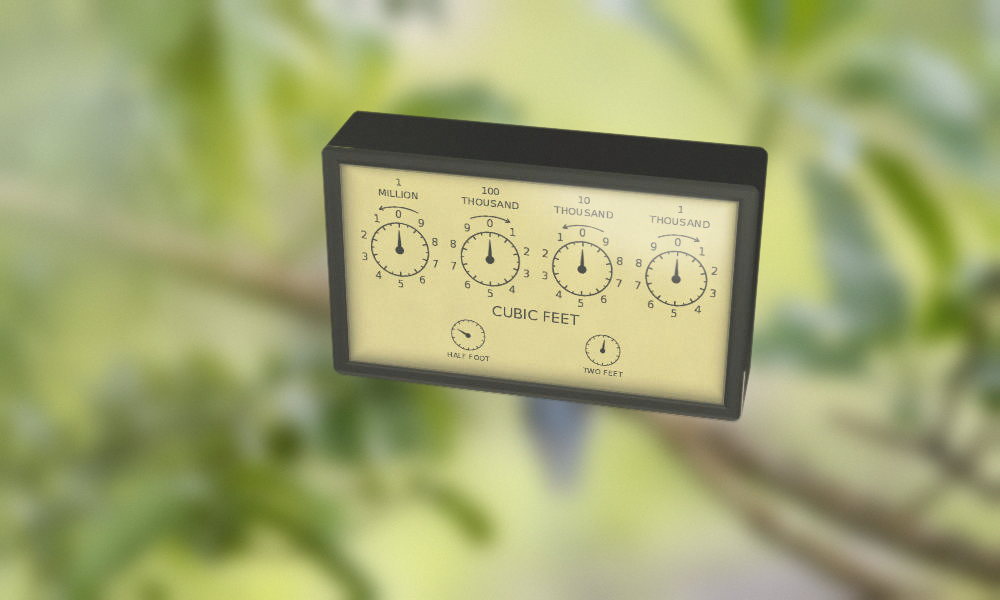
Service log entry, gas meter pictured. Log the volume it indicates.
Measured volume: 0 ft³
